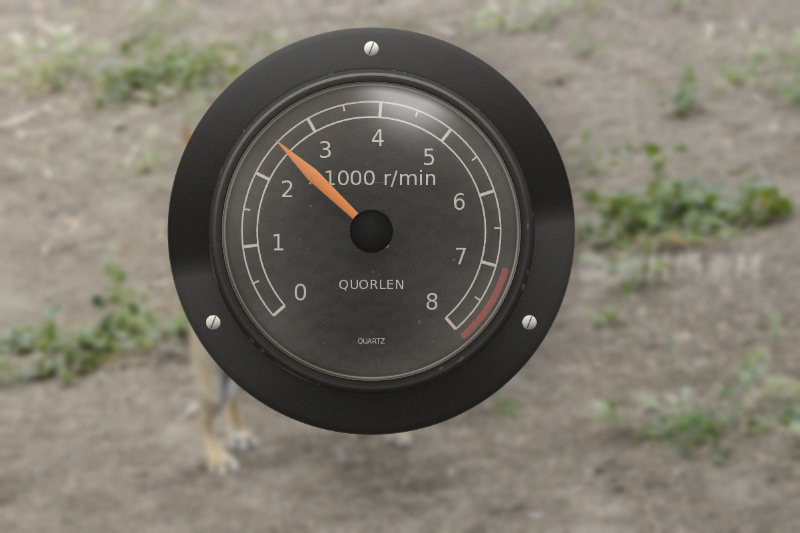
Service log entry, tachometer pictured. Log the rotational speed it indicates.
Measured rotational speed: 2500 rpm
